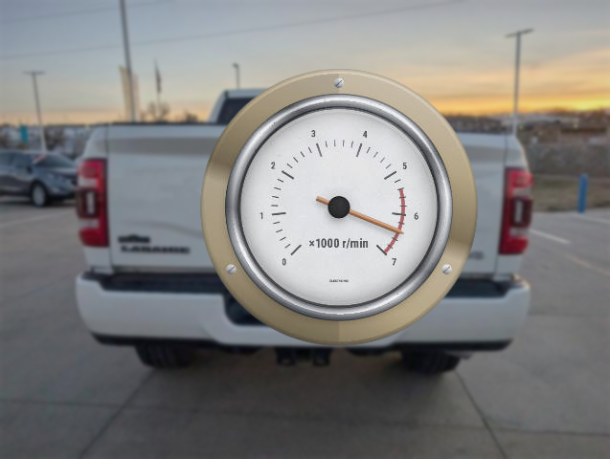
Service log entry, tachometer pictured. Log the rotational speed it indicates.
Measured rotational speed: 6400 rpm
